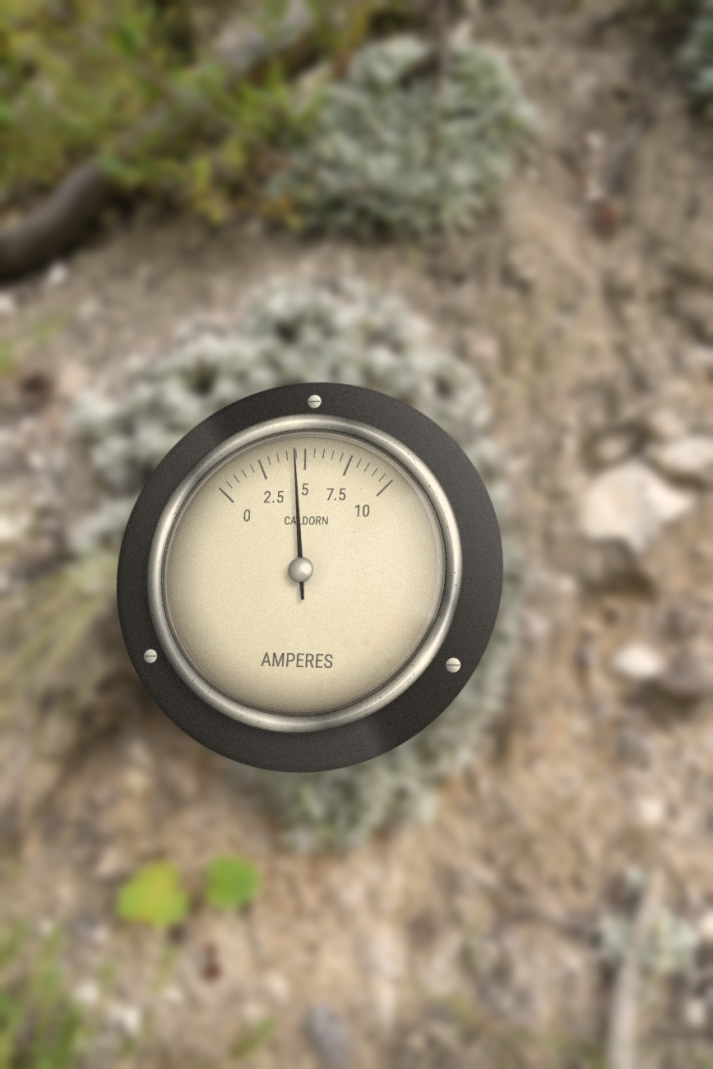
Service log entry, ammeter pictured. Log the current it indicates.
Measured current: 4.5 A
